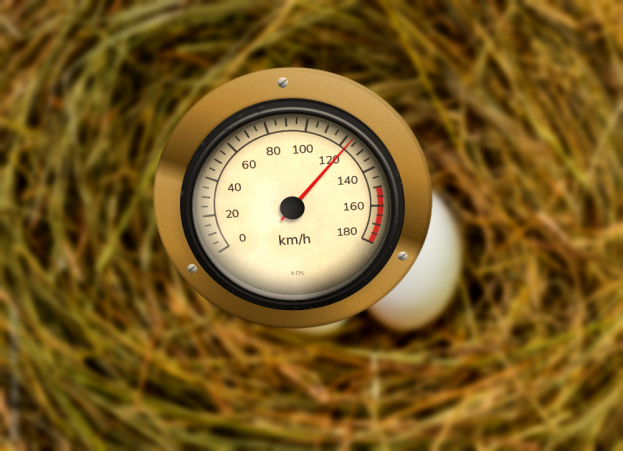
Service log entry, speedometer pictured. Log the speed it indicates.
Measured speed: 122.5 km/h
